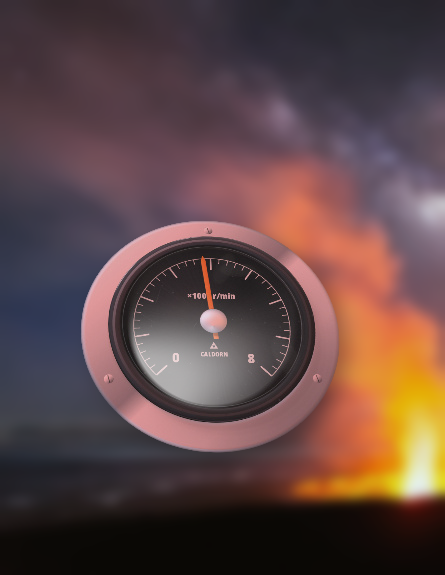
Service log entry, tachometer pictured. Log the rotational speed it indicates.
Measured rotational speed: 3800 rpm
